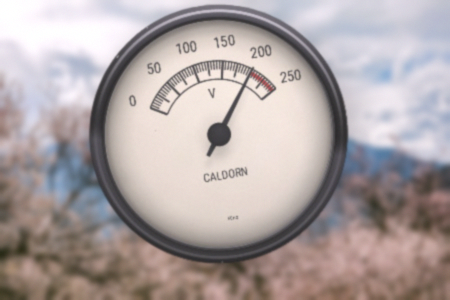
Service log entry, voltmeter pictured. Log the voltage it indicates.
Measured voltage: 200 V
